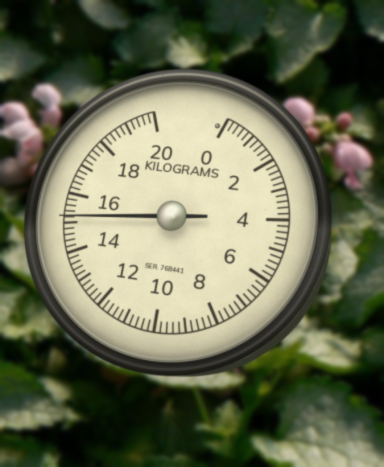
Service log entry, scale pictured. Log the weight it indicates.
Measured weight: 15.2 kg
